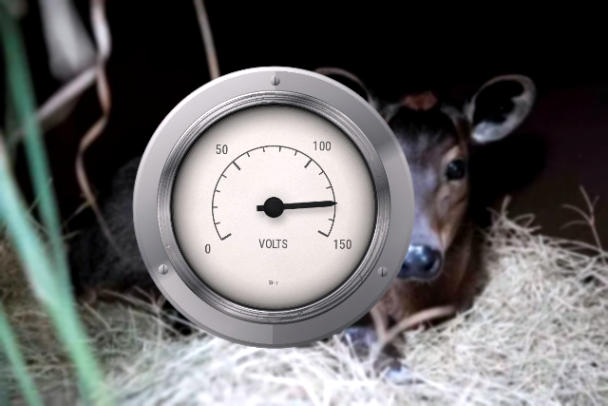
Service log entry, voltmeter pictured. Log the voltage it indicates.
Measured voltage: 130 V
